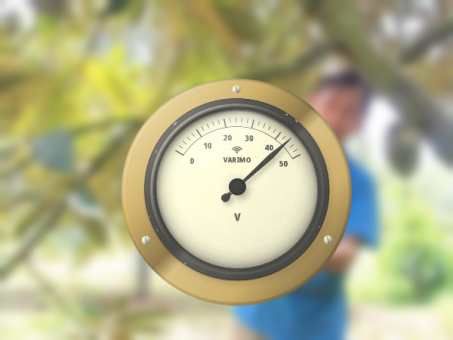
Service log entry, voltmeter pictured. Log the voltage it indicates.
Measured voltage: 44 V
